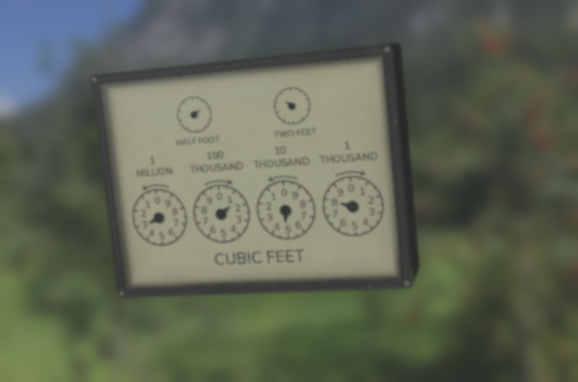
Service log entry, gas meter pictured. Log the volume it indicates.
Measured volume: 314800 ft³
